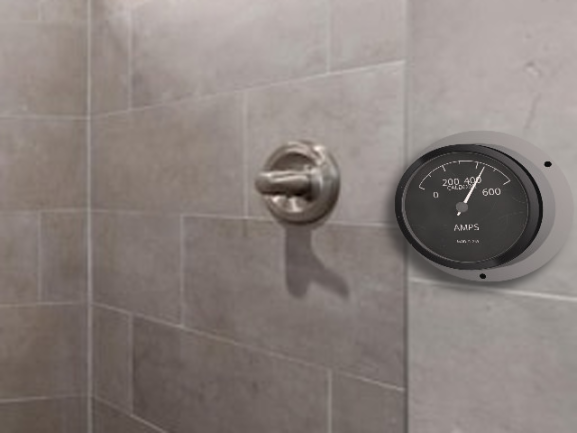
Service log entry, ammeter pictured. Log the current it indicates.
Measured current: 450 A
